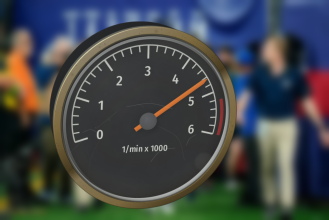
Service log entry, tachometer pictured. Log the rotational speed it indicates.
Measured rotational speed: 4600 rpm
